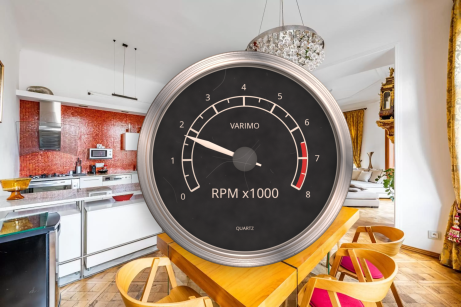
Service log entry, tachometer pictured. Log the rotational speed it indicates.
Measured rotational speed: 1750 rpm
